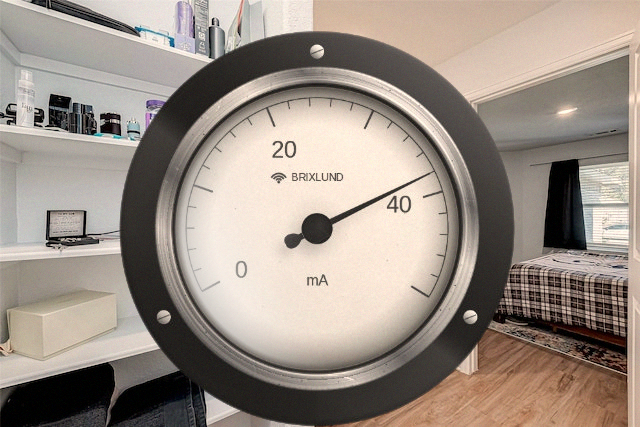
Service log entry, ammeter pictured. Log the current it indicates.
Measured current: 38 mA
